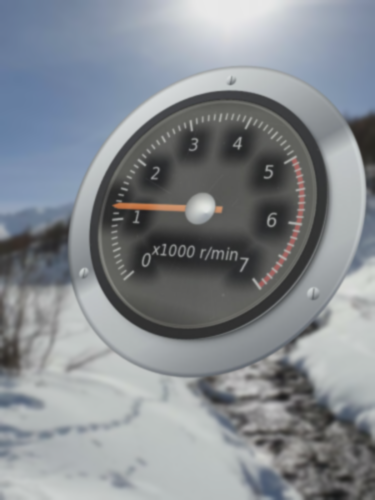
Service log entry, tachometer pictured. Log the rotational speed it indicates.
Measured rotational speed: 1200 rpm
